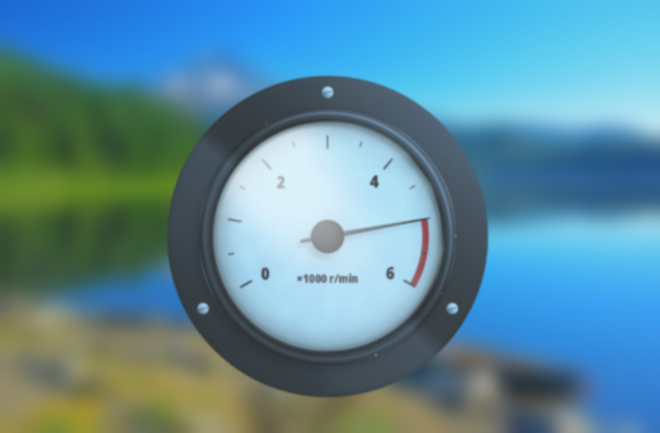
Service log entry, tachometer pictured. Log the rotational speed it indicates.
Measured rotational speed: 5000 rpm
